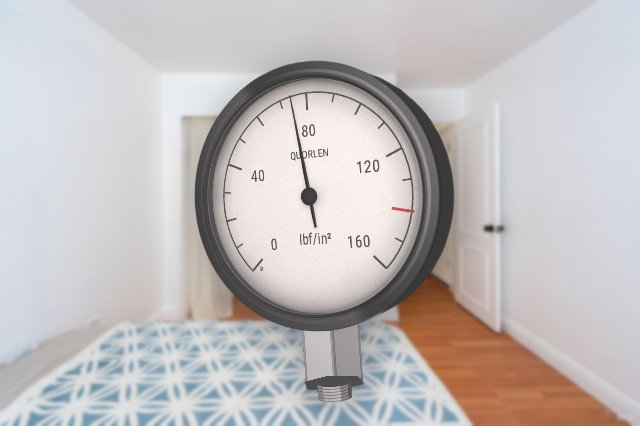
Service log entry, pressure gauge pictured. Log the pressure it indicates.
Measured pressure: 75 psi
